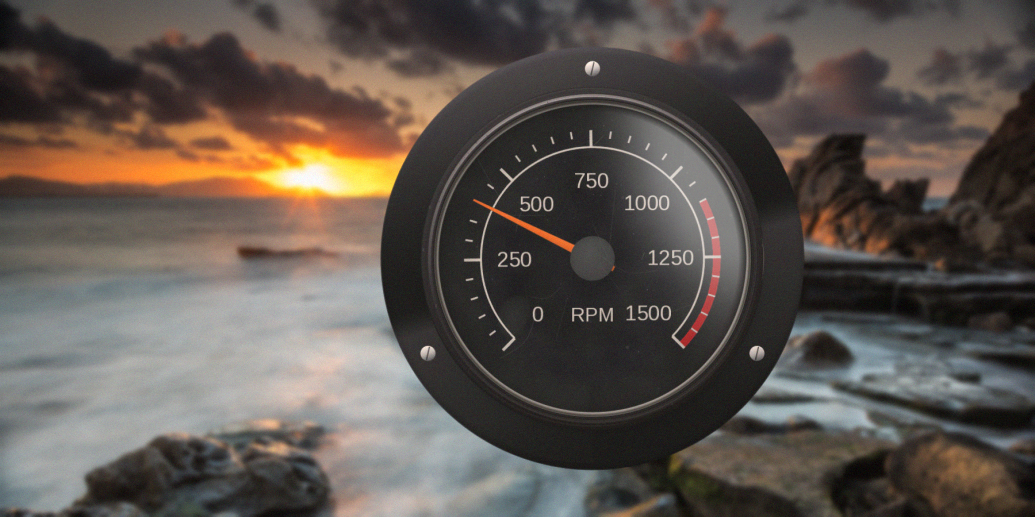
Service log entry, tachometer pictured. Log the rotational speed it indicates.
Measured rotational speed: 400 rpm
